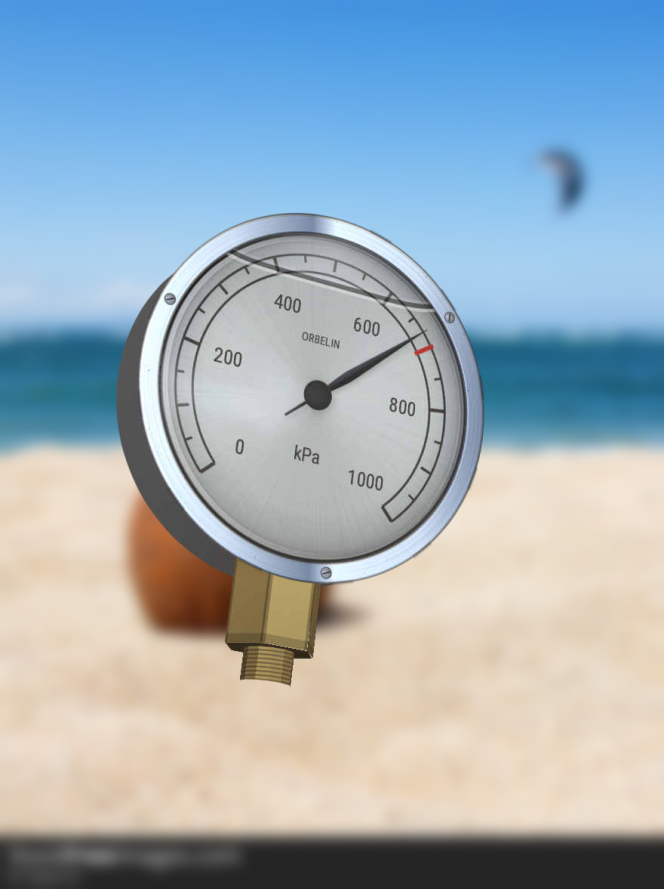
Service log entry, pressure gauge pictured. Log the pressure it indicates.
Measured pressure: 675 kPa
